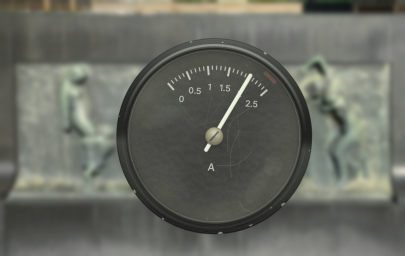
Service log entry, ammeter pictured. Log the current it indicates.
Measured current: 2 A
